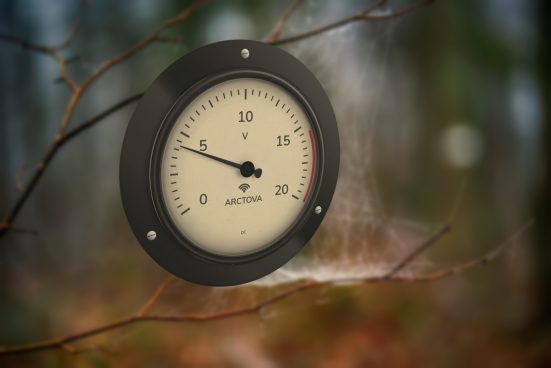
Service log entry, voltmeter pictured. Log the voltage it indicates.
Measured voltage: 4.25 V
